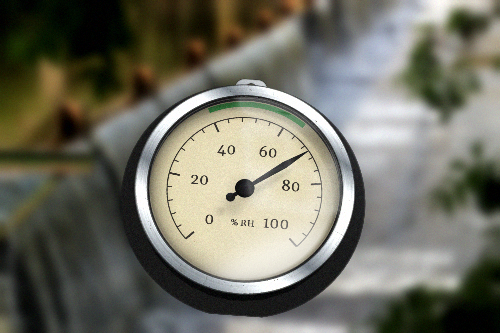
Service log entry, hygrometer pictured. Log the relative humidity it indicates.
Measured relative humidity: 70 %
